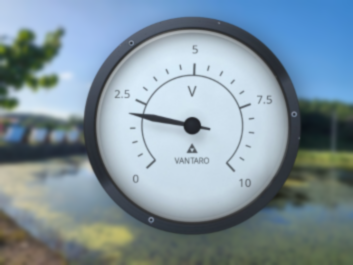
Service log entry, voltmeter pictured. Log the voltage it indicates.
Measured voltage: 2 V
